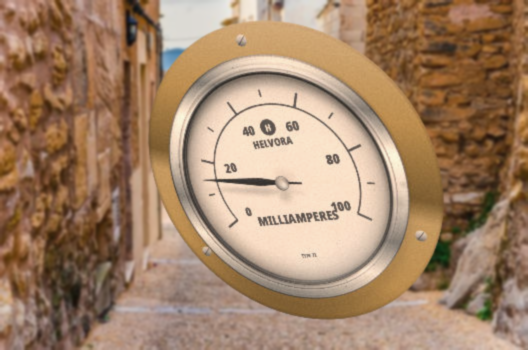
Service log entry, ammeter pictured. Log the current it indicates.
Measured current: 15 mA
